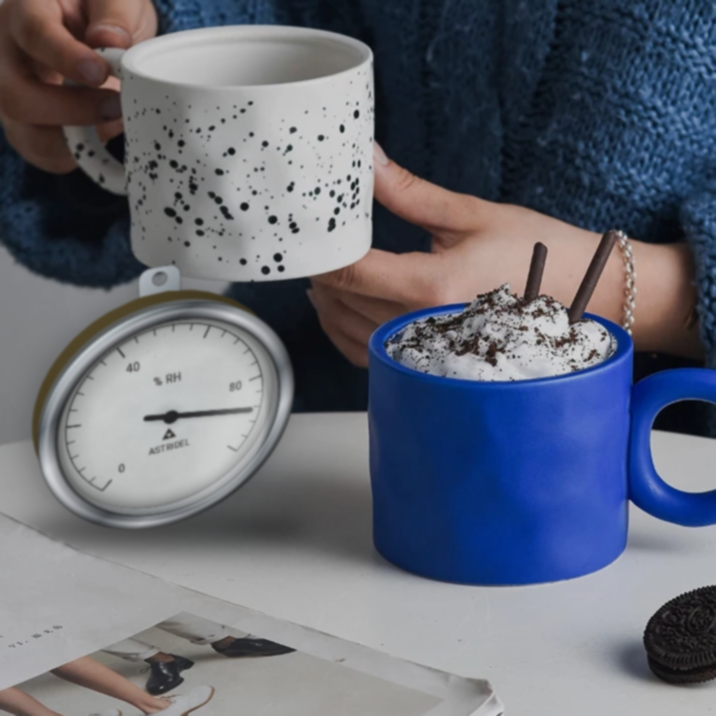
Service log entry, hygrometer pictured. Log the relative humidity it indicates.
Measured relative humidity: 88 %
